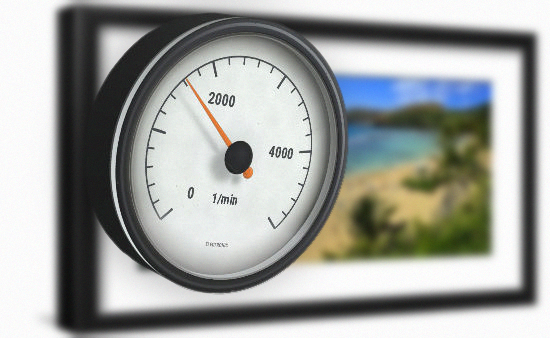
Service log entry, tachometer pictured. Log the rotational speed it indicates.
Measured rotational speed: 1600 rpm
